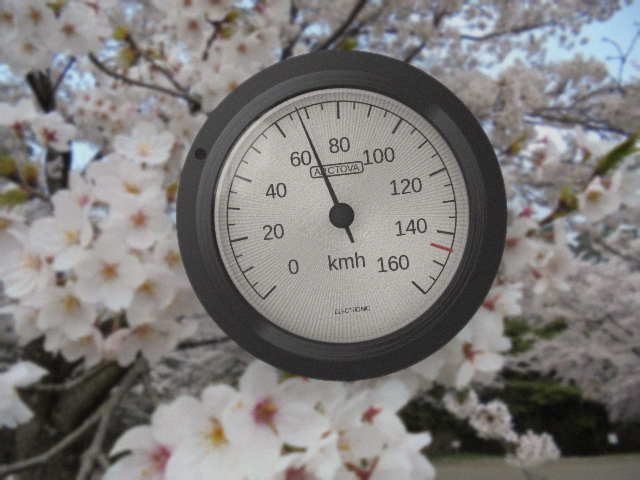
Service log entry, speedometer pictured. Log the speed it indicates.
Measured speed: 67.5 km/h
